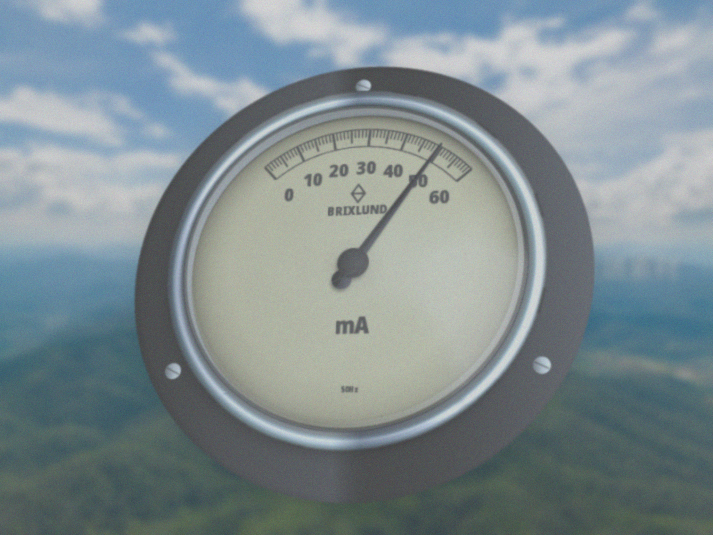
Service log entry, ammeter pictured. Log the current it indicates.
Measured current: 50 mA
